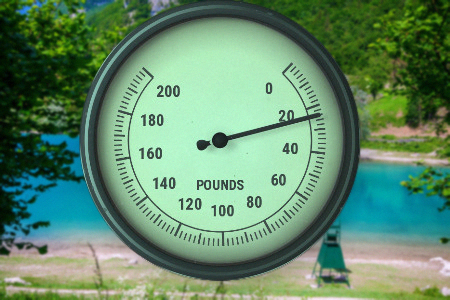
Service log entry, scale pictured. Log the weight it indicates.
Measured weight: 24 lb
